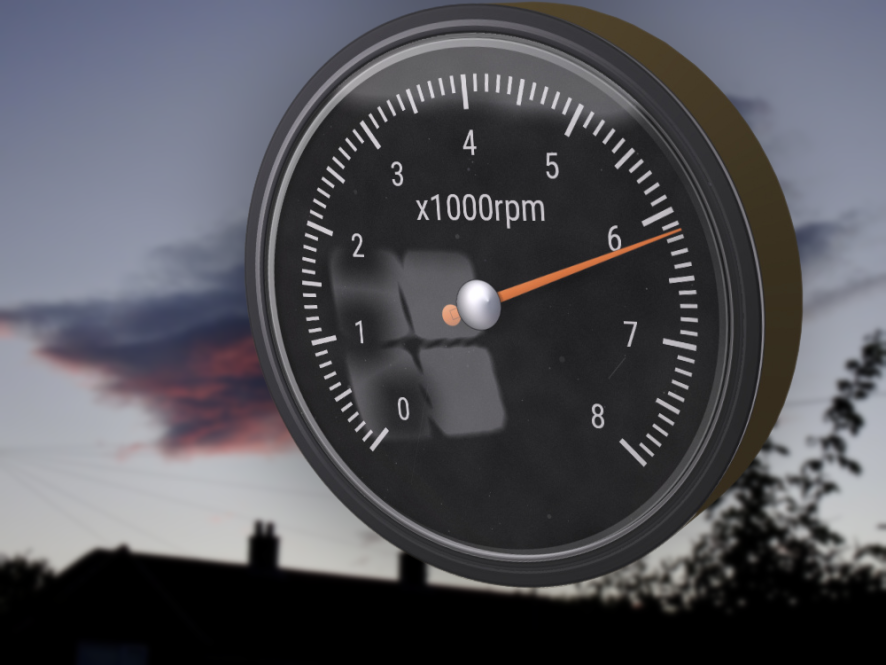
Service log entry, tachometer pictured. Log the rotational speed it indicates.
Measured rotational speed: 6150 rpm
